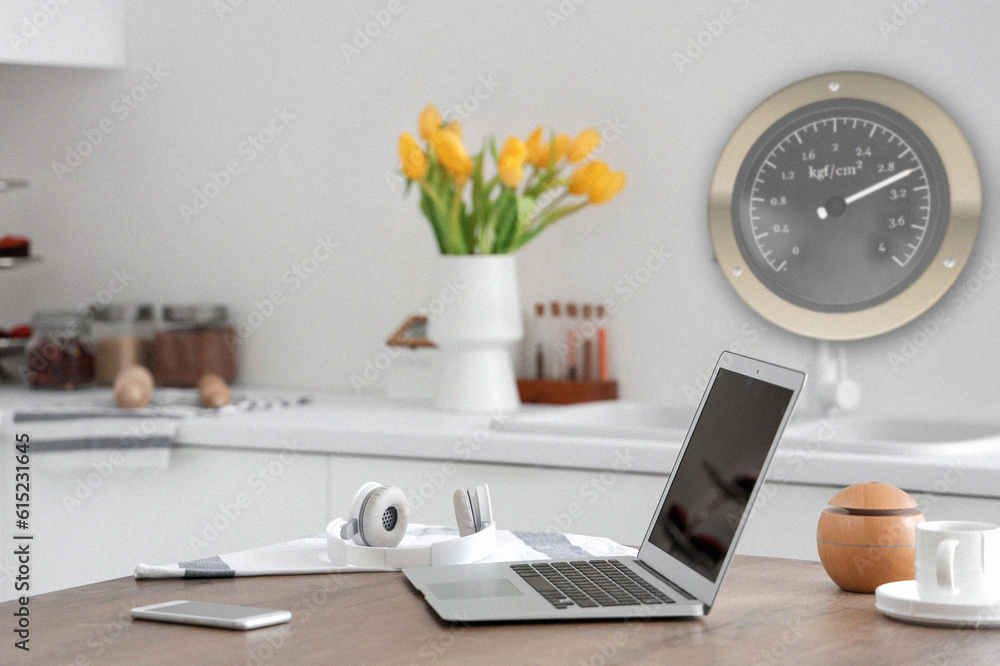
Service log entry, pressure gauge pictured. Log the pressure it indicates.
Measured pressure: 3 kg/cm²
